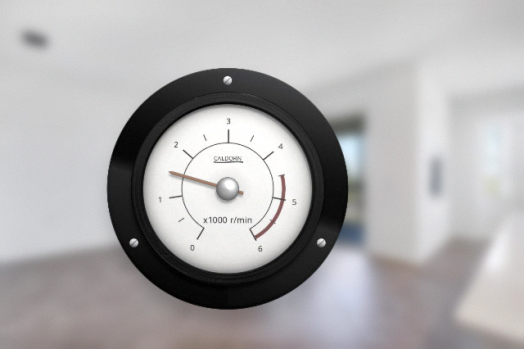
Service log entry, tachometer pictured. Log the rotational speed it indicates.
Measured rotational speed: 1500 rpm
